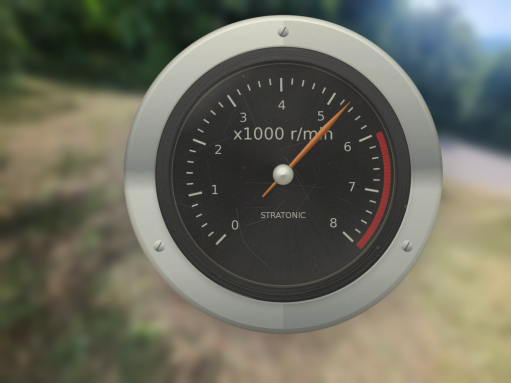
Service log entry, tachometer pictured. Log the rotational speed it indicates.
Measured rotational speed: 5300 rpm
